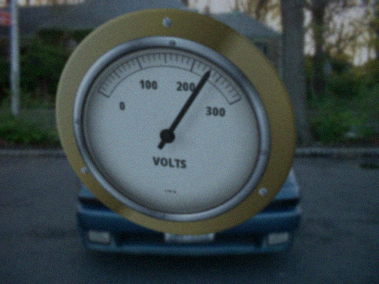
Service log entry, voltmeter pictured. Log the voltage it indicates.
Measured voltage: 230 V
